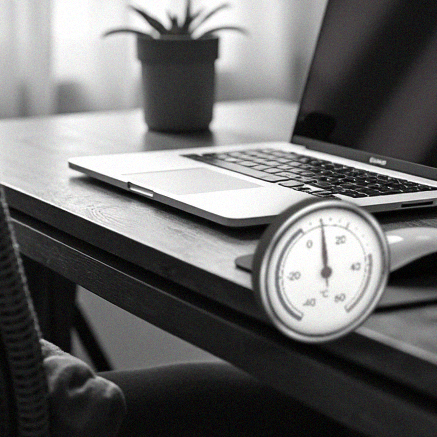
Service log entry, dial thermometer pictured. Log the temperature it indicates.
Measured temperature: 8 °C
